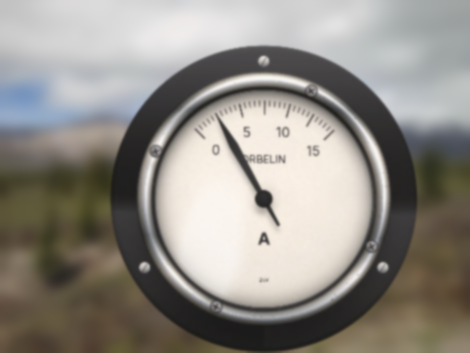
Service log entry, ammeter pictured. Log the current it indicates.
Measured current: 2.5 A
